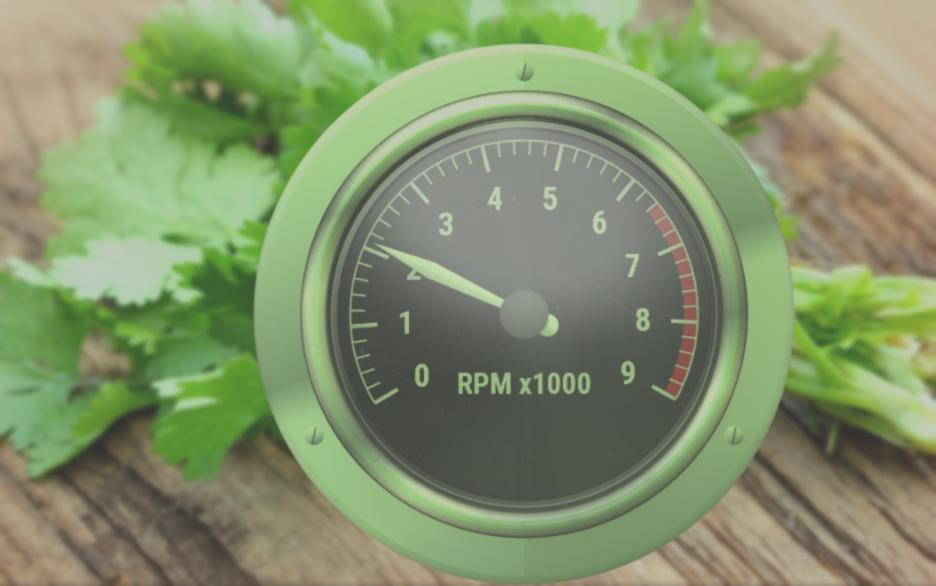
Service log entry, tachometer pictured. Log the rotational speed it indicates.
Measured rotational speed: 2100 rpm
